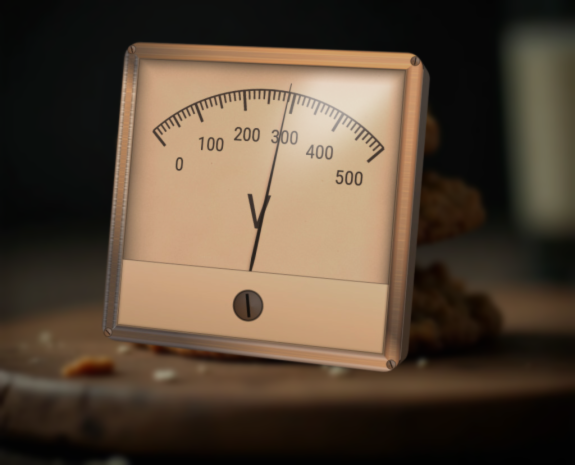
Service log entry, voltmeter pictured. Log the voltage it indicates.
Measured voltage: 290 V
